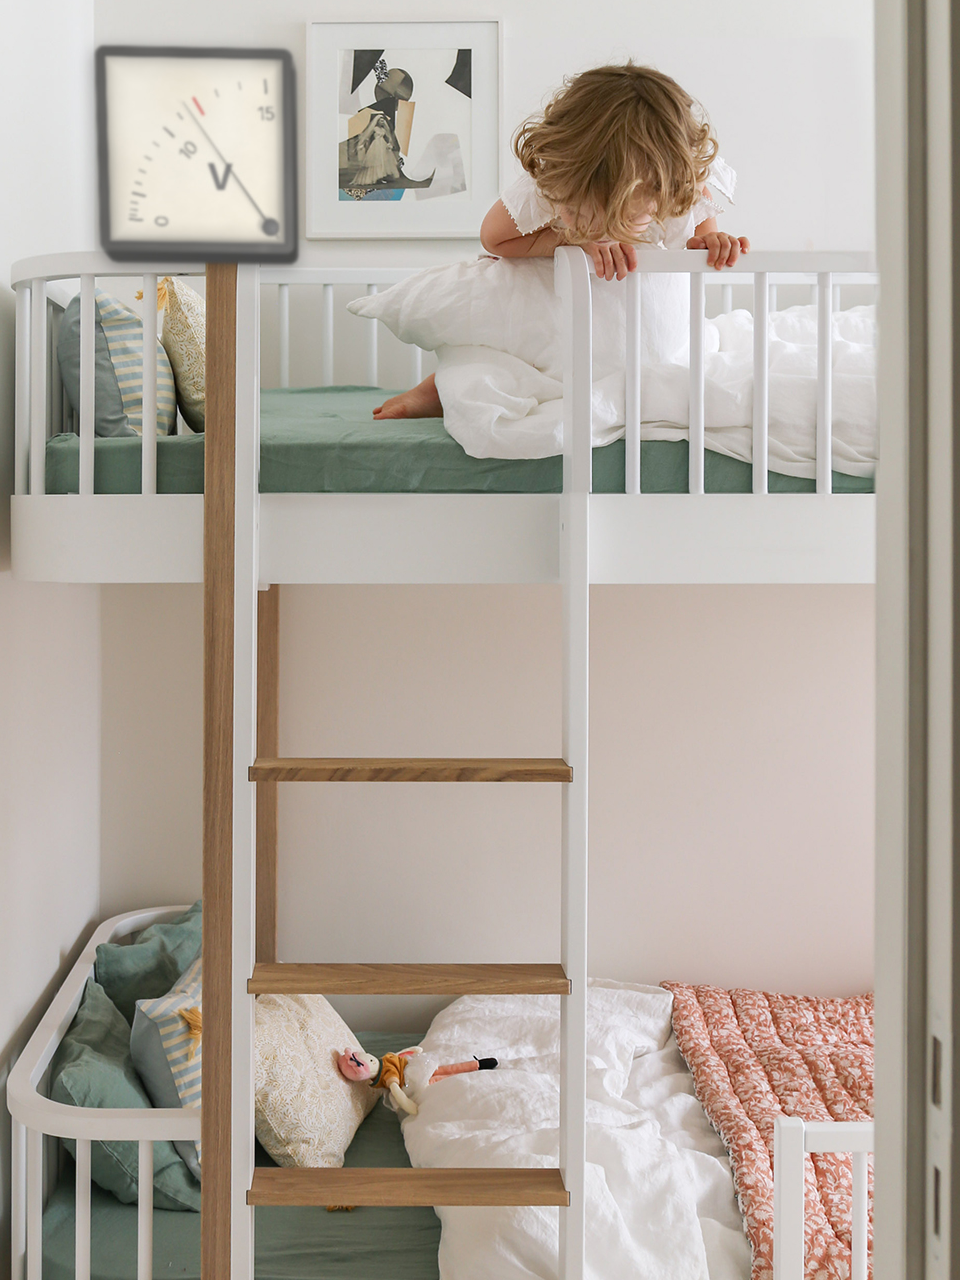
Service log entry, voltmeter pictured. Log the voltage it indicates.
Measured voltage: 11.5 V
